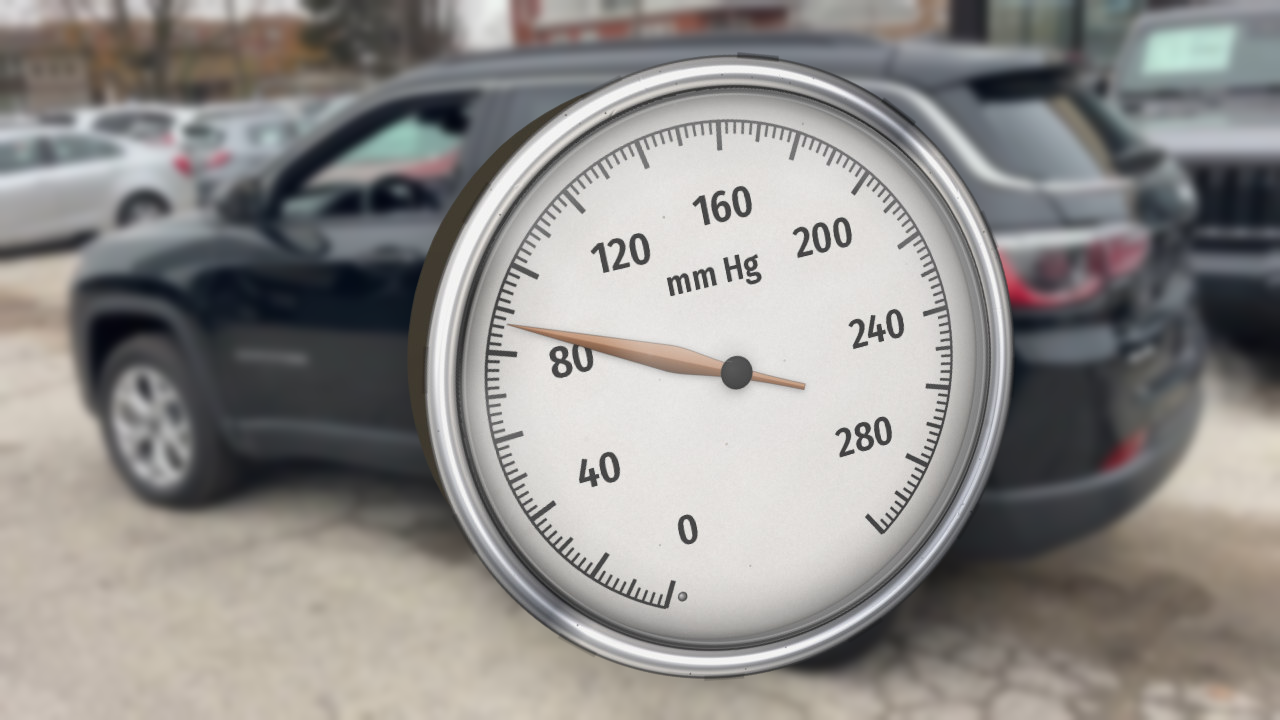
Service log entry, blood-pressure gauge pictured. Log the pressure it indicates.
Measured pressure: 87 mmHg
